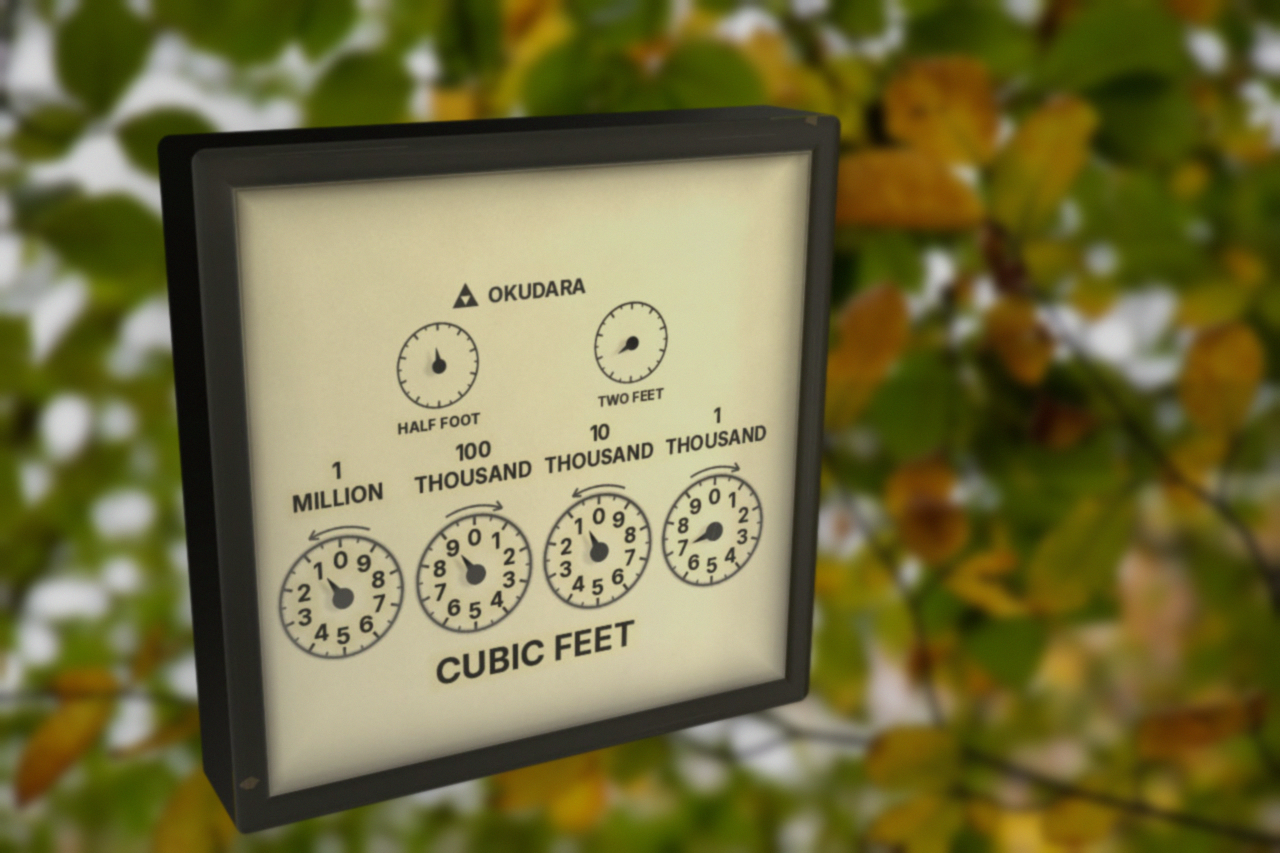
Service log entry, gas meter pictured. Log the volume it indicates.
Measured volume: 90700 ft³
